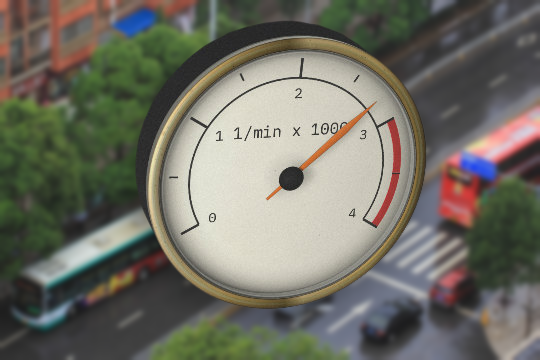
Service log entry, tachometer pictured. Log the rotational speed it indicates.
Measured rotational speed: 2750 rpm
